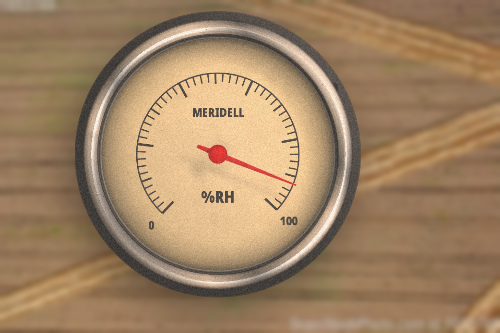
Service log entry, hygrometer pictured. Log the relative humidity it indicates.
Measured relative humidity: 92 %
